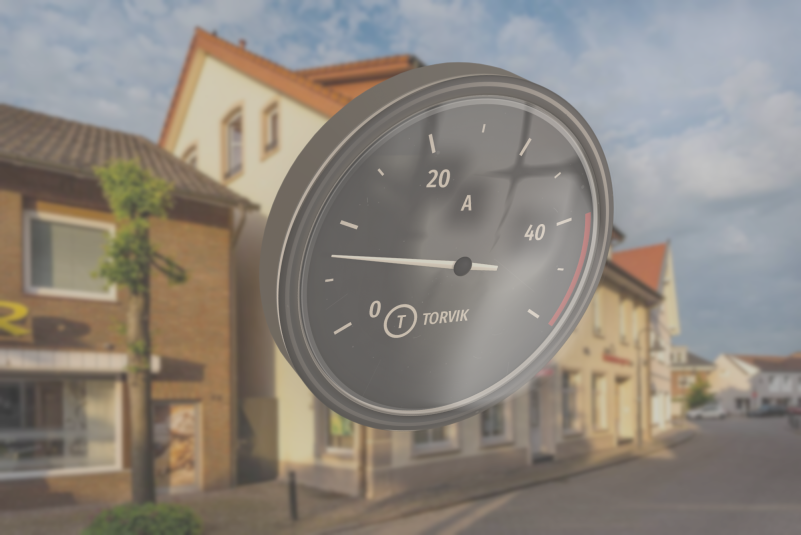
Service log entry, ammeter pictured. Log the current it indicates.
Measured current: 7.5 A
